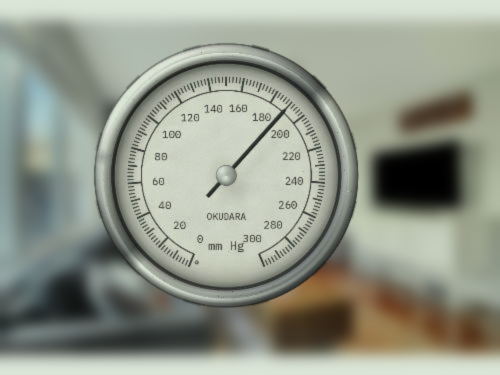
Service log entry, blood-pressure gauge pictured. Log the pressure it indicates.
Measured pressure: 190 mmHg
